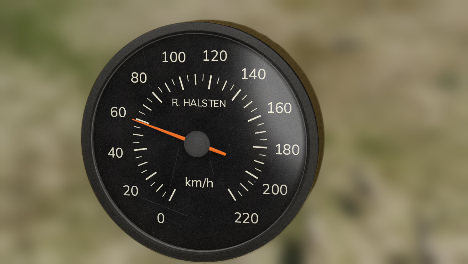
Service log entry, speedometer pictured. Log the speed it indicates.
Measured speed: 60 km/h
